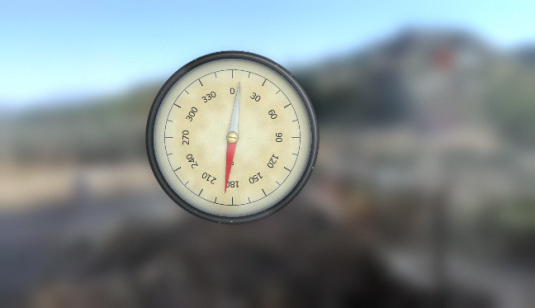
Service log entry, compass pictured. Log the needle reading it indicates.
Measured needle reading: 187.5 °
